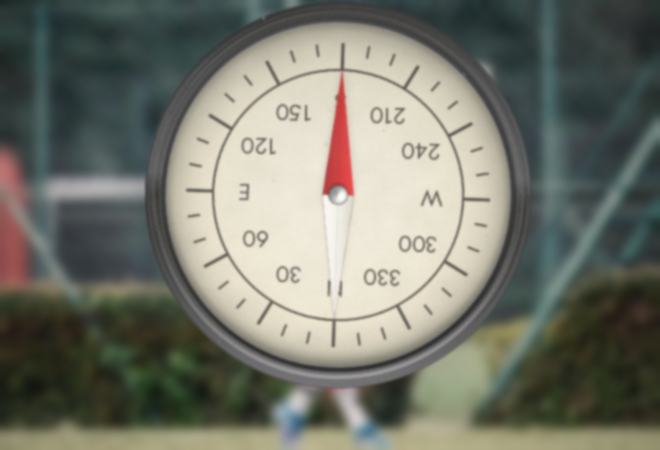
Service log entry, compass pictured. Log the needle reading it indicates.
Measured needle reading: 180 °
